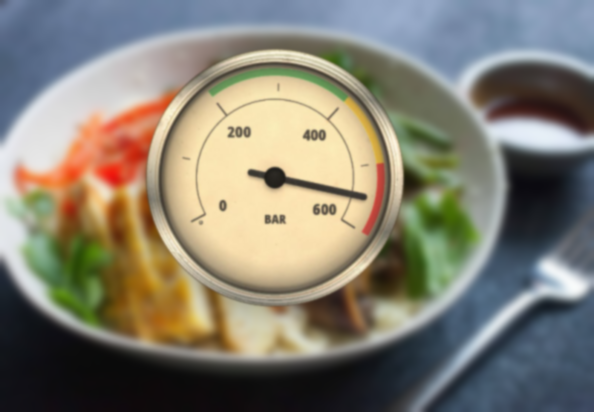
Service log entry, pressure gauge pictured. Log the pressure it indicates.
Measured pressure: 550 bar
